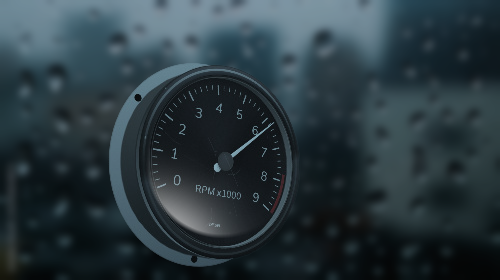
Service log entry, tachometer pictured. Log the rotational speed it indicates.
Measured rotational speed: 6200 rpm
